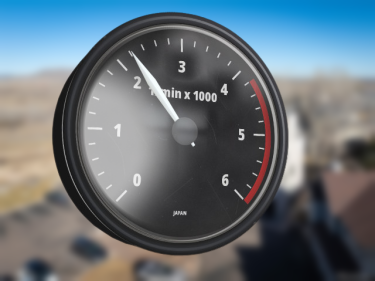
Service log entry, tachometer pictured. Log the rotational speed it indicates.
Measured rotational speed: 2200 rpm
